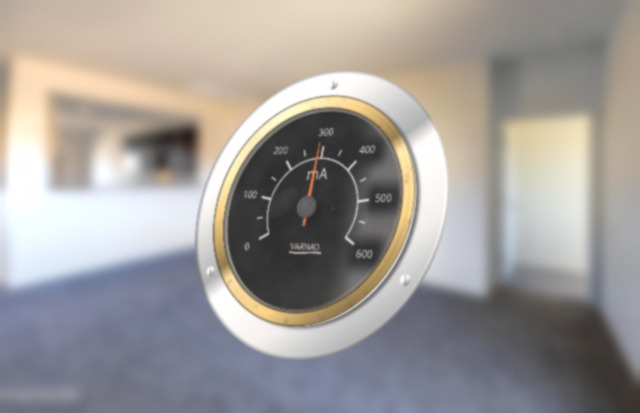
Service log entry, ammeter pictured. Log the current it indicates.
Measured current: 300 mA
